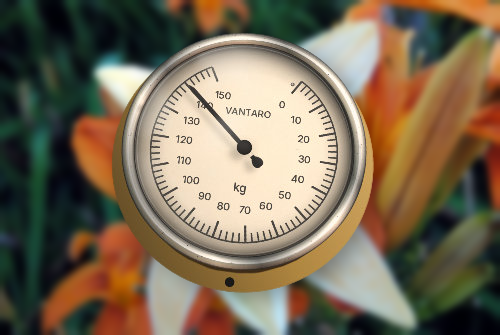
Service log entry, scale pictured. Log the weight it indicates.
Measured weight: 140 kg
